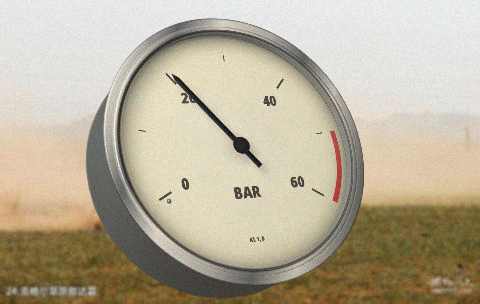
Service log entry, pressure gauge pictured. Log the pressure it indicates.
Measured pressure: 20 bar
